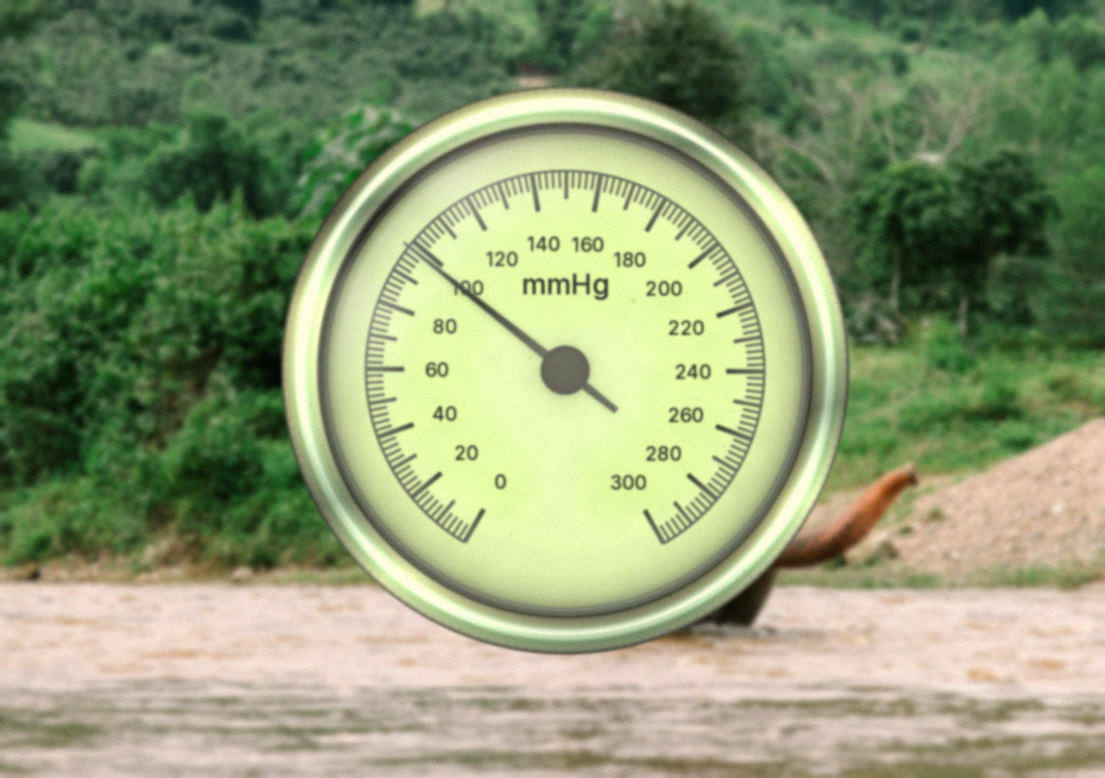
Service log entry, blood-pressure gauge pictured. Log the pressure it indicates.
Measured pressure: 98 mmHg
